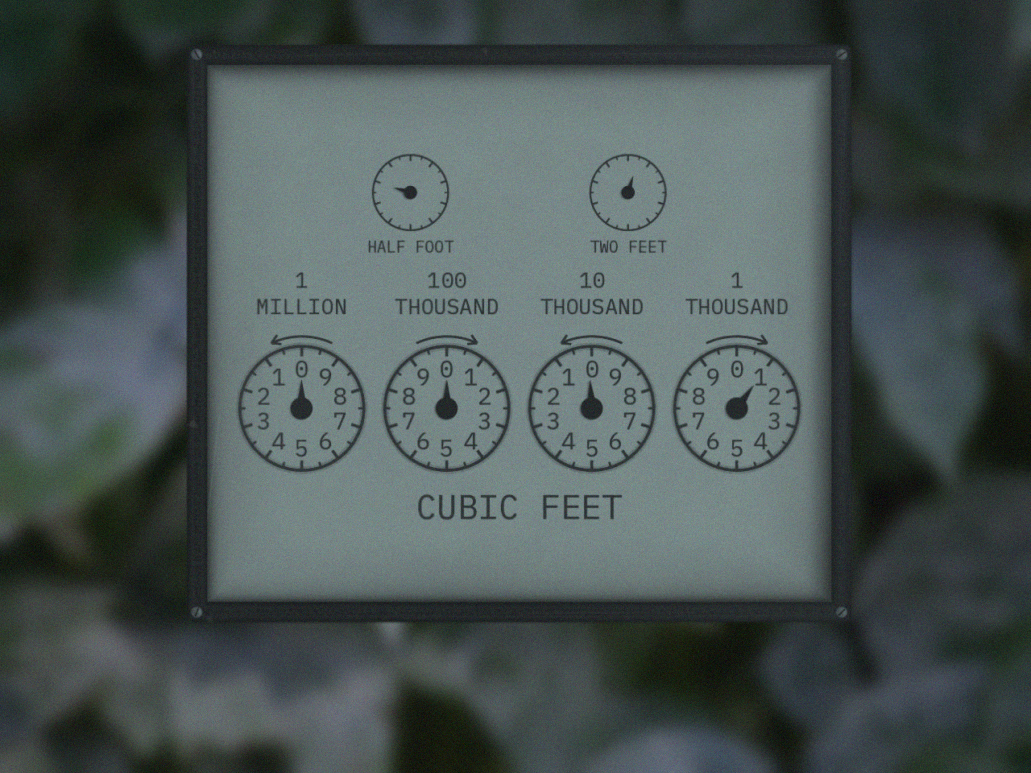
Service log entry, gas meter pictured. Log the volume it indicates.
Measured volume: 100 ft³
